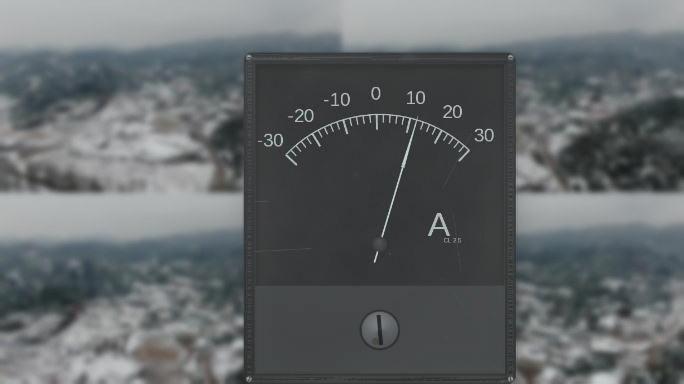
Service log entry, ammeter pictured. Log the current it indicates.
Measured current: 12 A
